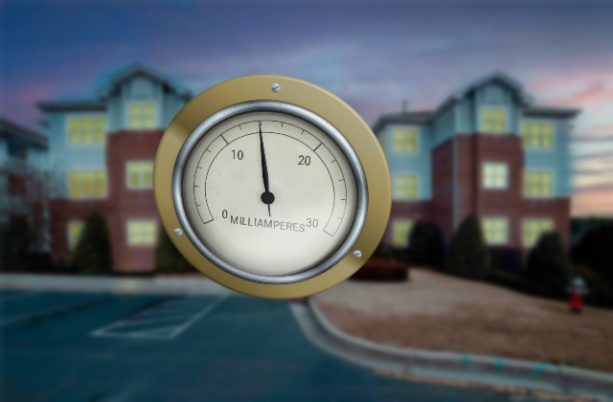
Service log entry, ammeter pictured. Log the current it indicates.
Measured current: 14 mA
